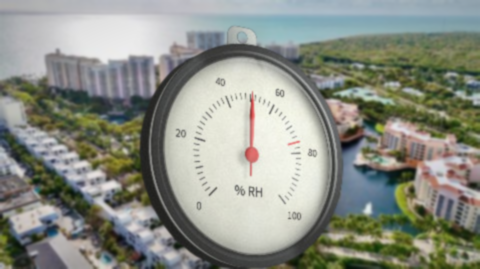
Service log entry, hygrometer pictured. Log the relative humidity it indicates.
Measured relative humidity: 50 %
